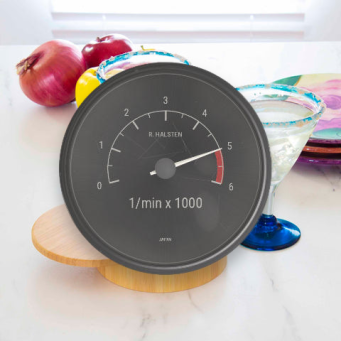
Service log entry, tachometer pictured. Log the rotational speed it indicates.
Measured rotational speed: 5000 rpm
